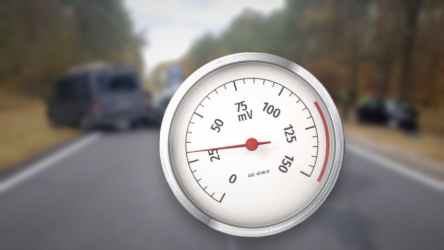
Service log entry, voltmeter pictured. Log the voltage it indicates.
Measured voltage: 30 mV
